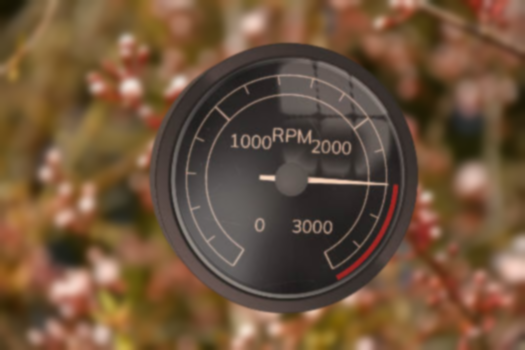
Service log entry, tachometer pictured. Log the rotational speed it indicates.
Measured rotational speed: 2400 rpm
